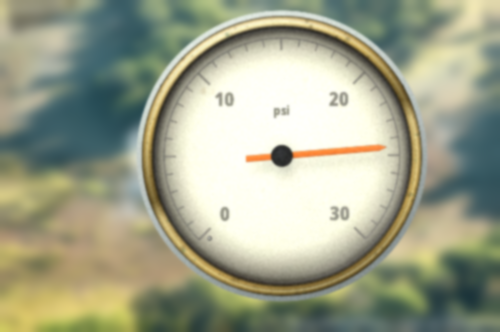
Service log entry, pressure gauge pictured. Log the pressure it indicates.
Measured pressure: 24.5 psi
